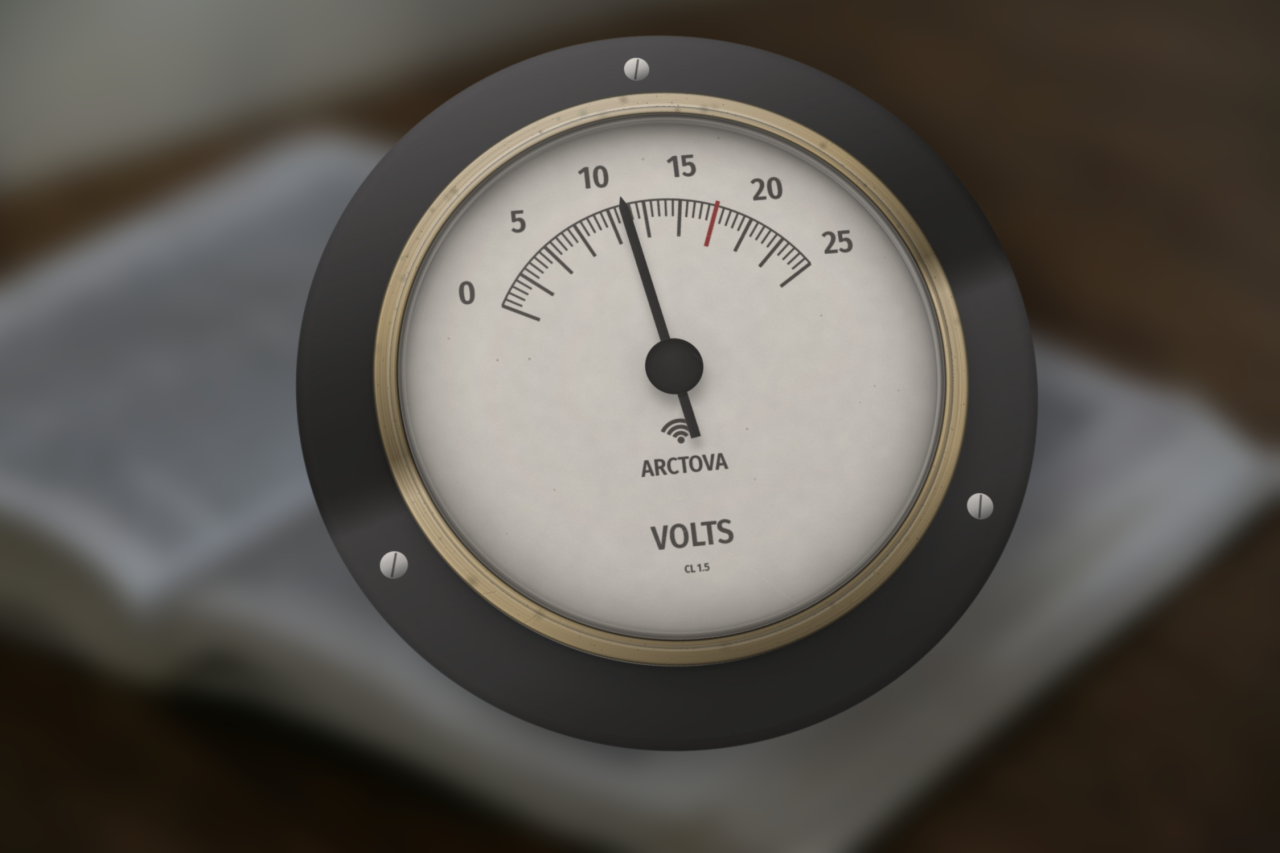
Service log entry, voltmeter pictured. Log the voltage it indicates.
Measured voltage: 11 V
